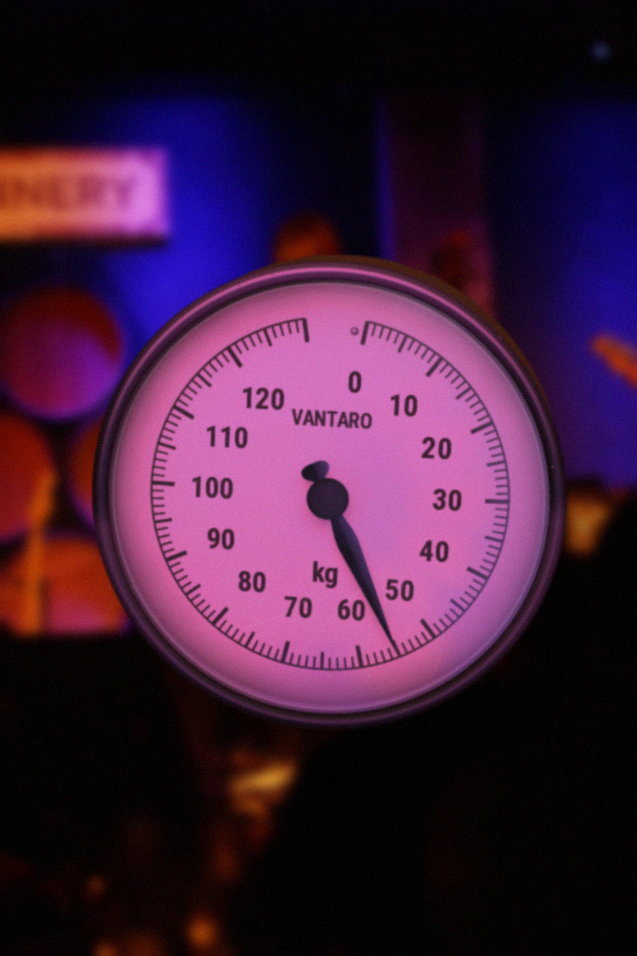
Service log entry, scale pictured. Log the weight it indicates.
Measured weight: 55 kg
